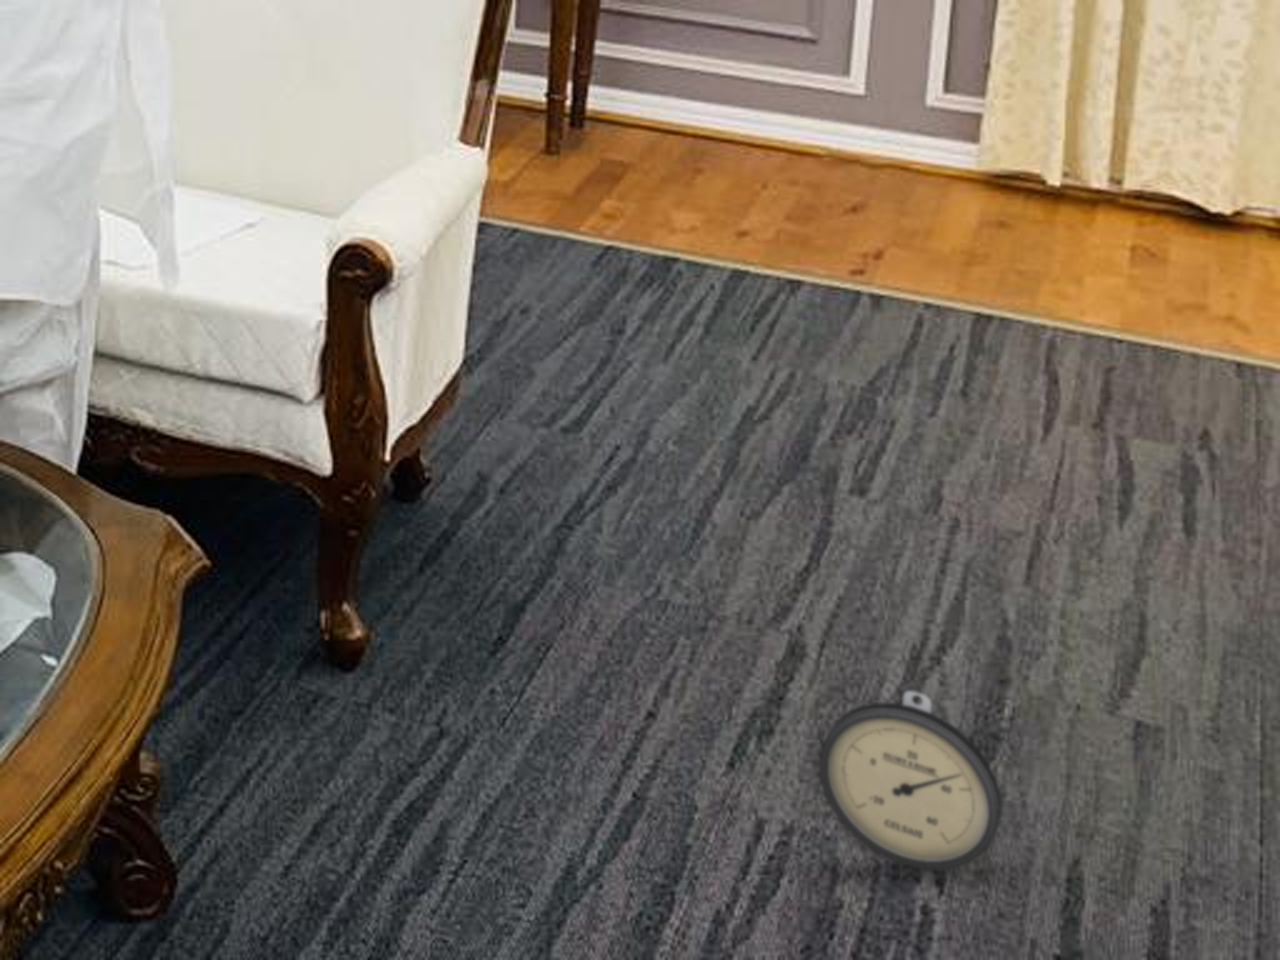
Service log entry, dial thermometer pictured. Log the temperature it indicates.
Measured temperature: 35 °C
